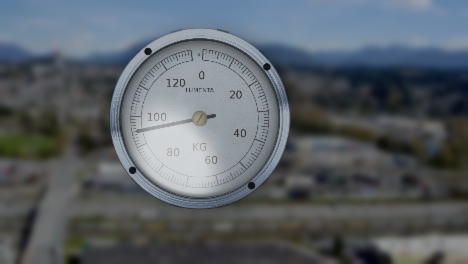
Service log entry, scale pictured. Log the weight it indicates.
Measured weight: 95 kg
